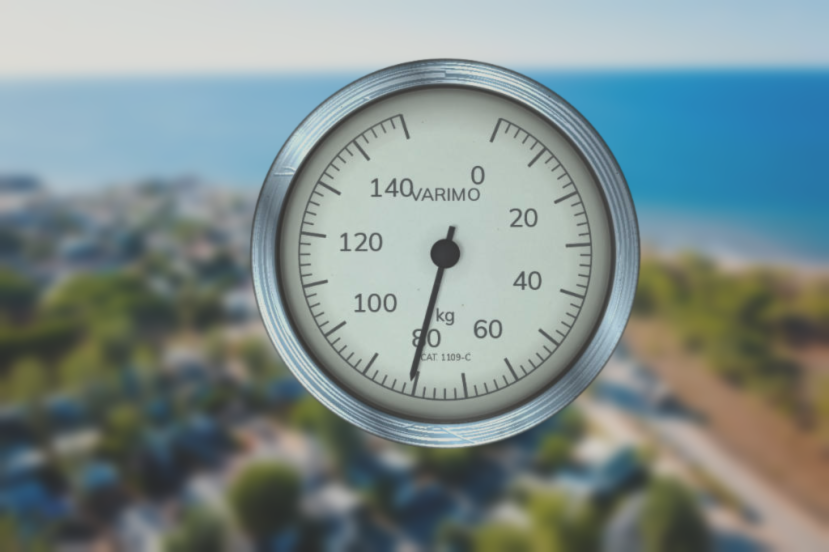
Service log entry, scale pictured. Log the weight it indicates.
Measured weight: 81 kg
